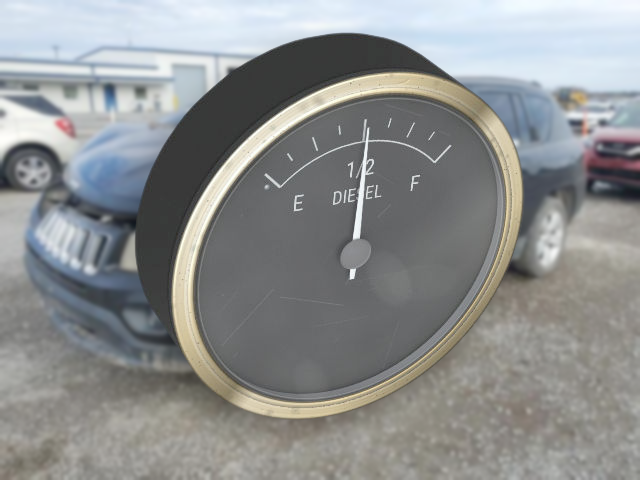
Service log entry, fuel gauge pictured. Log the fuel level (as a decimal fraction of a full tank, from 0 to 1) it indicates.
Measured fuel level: 0.5
